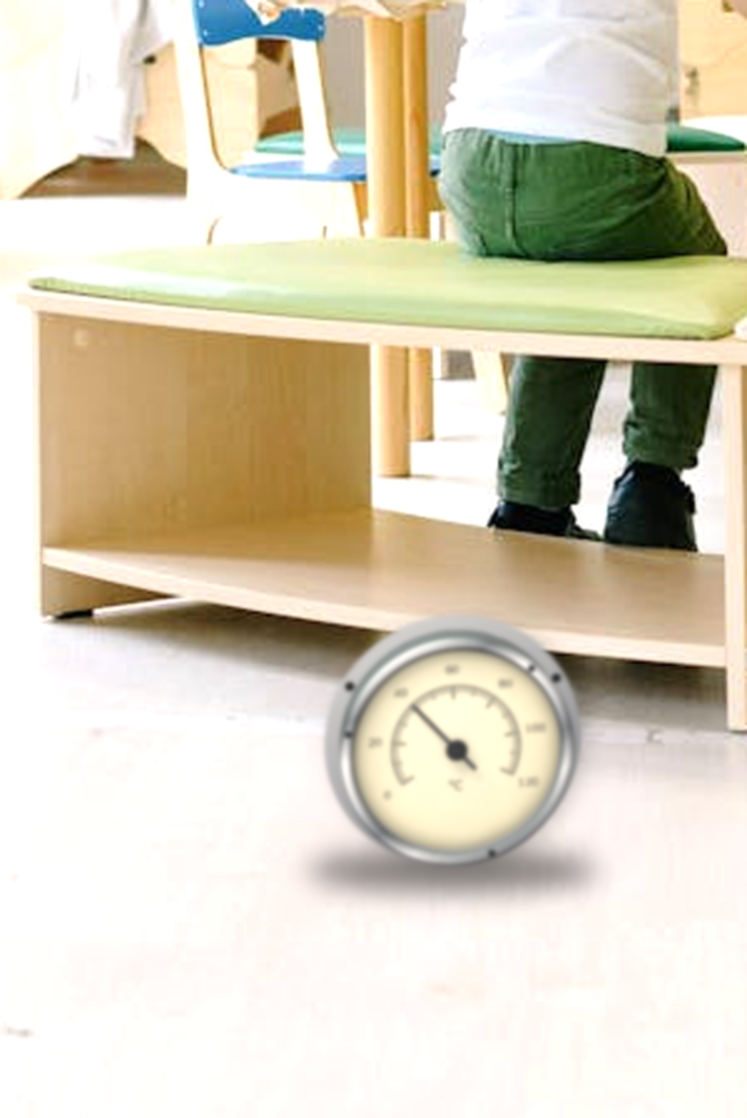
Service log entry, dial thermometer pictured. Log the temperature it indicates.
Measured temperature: 40 °C
